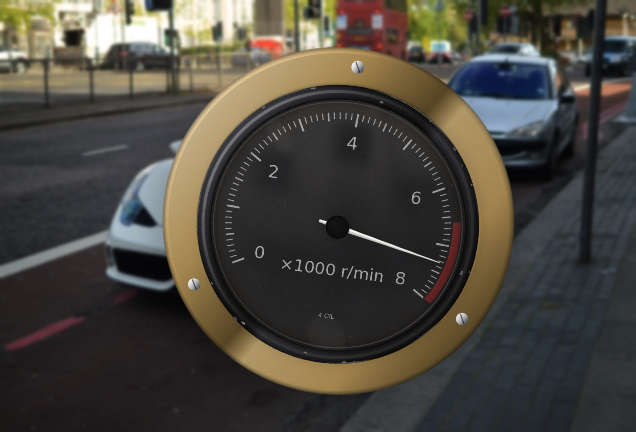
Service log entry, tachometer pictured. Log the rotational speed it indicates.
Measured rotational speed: 7300 rpm
